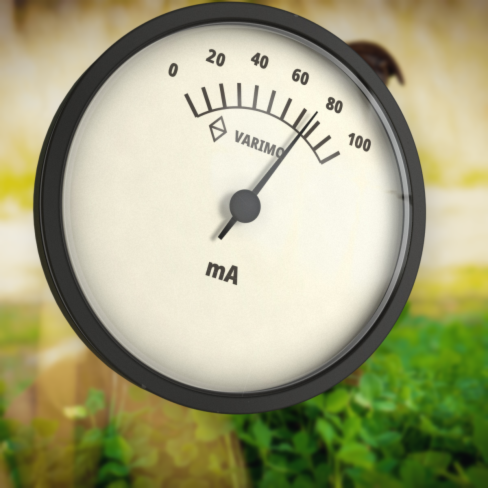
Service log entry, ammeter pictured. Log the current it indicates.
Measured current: 75 mA
